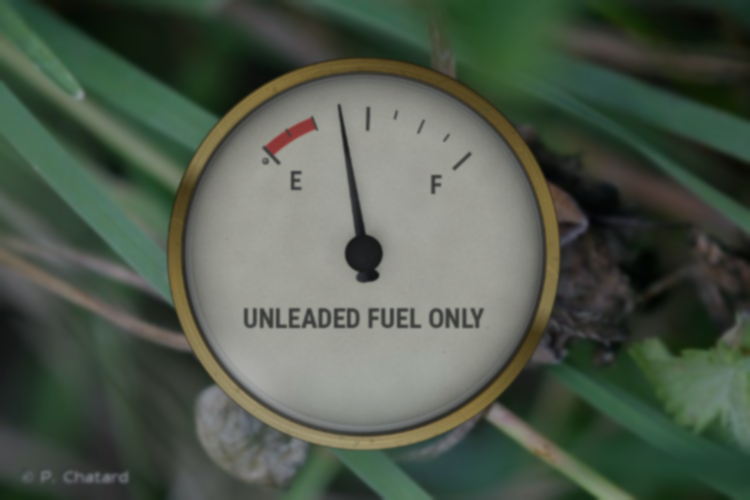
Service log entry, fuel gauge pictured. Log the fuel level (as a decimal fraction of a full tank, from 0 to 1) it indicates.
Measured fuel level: 0.375
